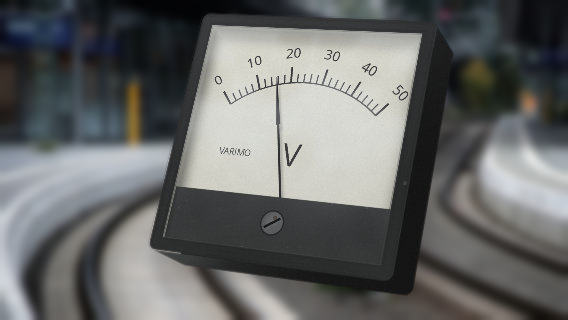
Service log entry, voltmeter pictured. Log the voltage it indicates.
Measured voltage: 16 V
